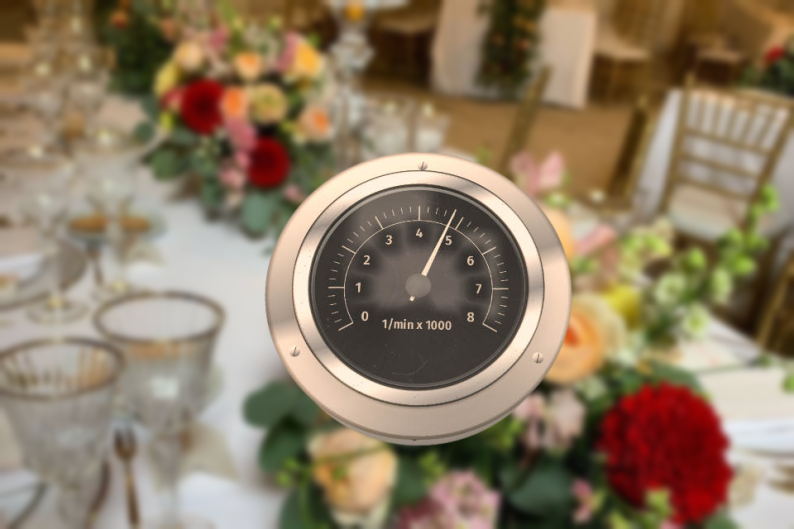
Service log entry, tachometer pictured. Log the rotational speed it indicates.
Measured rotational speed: 4800 rpm
